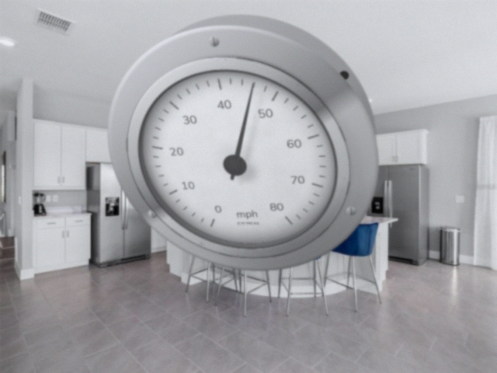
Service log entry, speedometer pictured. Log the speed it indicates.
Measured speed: 46 mph
